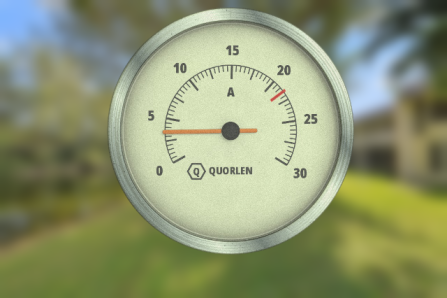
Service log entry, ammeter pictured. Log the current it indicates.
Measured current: 3.5 A
